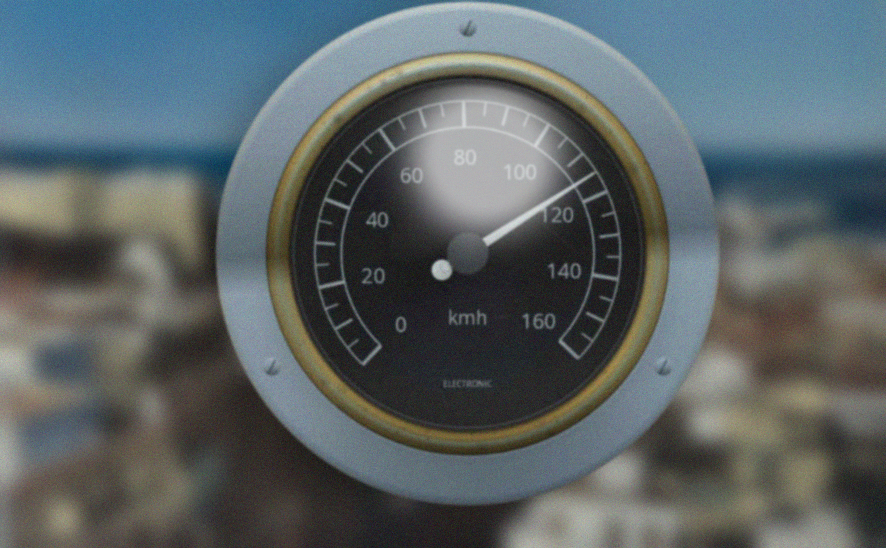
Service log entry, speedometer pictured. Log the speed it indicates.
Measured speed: 115 km/h
